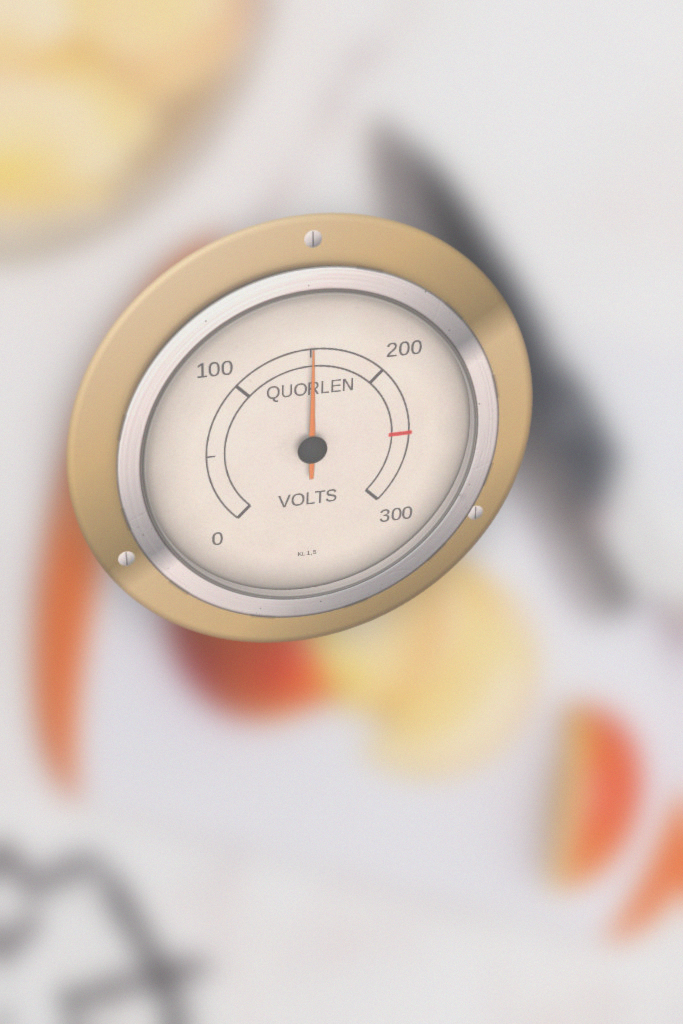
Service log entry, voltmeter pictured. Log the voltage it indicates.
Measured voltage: 150 V
